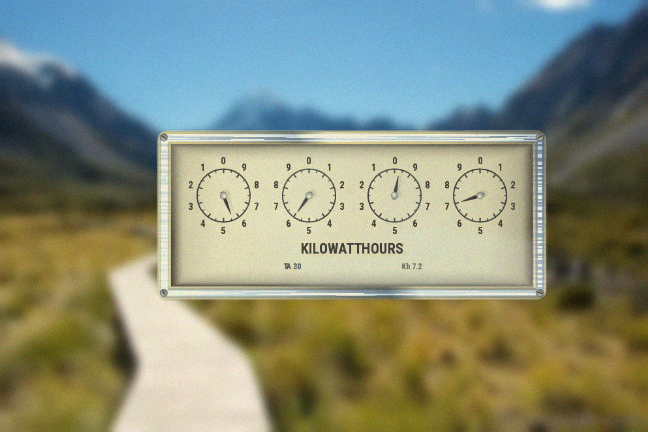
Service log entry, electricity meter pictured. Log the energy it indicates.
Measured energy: 5597 kWh
